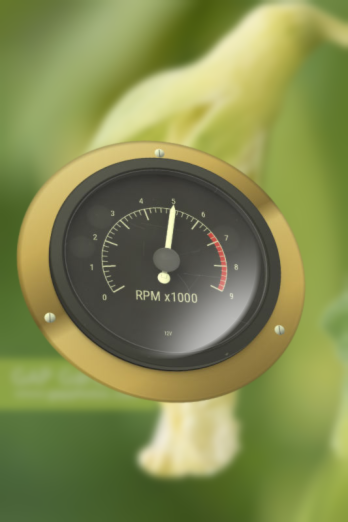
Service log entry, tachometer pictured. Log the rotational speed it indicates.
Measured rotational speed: 5000 rpm
